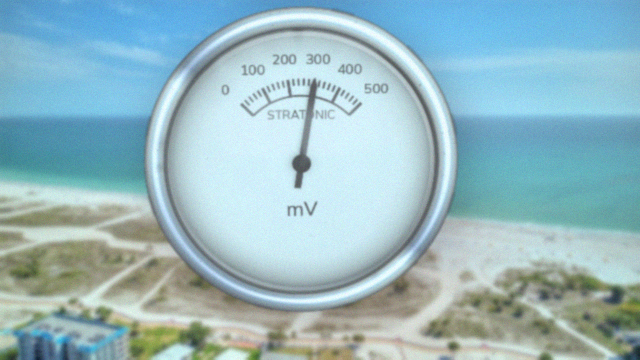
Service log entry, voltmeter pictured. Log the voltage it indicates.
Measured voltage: 300 mV
